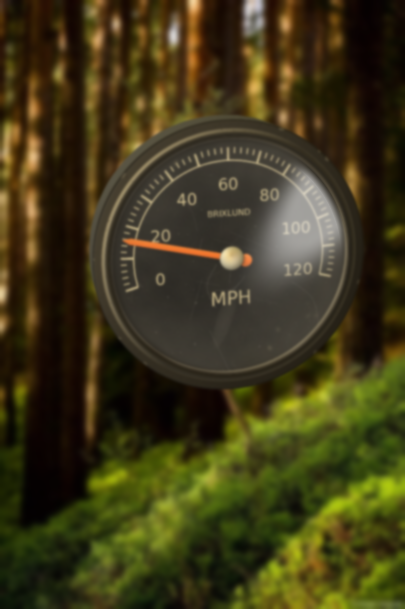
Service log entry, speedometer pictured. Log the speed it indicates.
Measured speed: 16 mph
